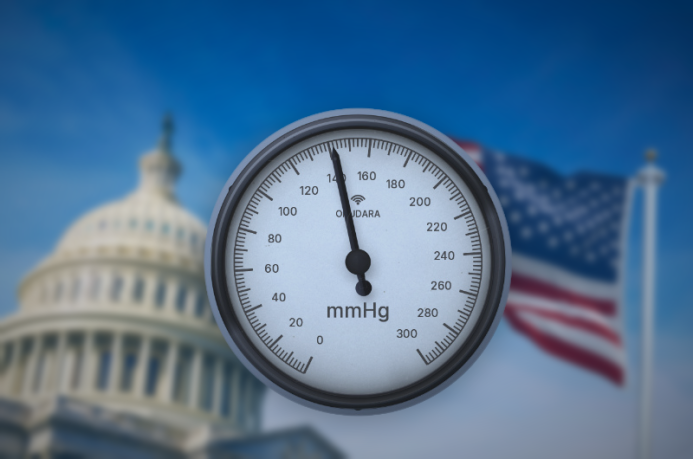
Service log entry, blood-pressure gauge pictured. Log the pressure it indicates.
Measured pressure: 142 mmHg
